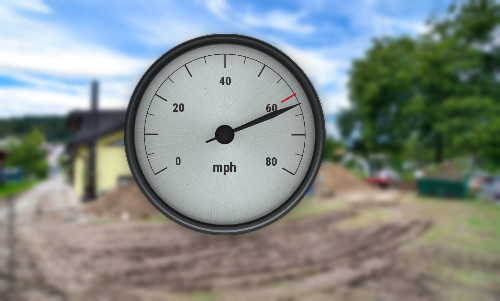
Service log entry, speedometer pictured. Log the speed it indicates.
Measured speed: 62.5 mph
